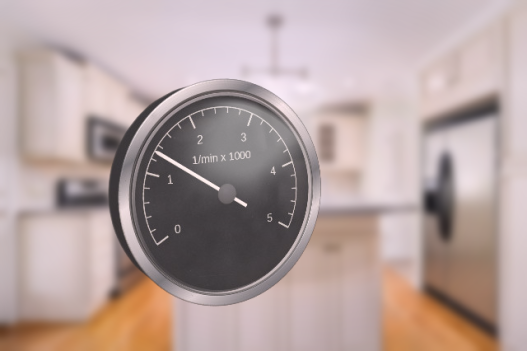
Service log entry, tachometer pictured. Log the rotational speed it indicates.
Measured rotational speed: 1300 rpm
